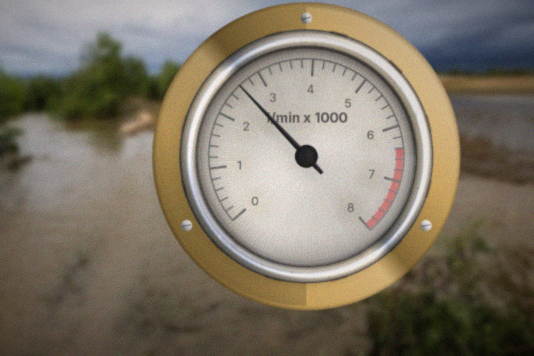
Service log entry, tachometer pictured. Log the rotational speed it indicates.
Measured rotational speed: 2600 rpm
